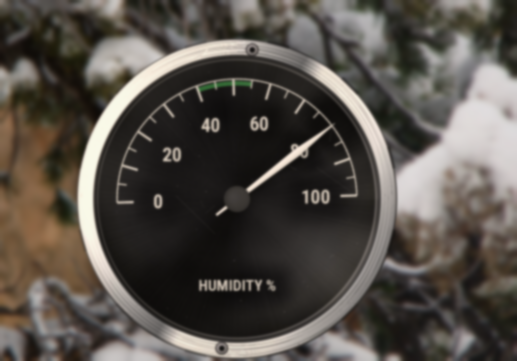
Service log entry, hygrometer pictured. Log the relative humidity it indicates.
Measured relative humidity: 80 %
